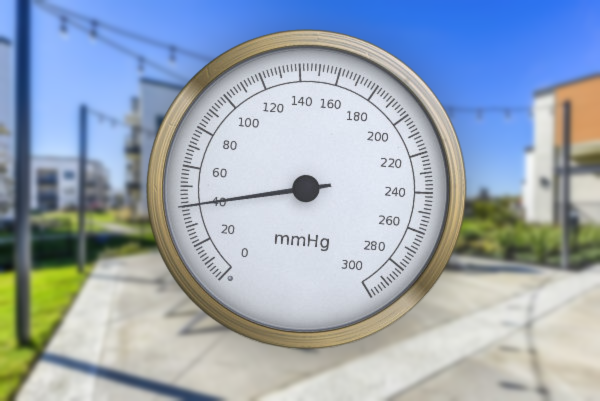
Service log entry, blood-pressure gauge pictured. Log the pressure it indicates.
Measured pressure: 40 mmHg
